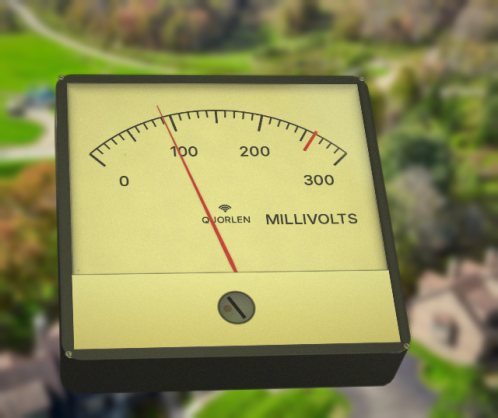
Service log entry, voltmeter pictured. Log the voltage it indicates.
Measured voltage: 90 mV
